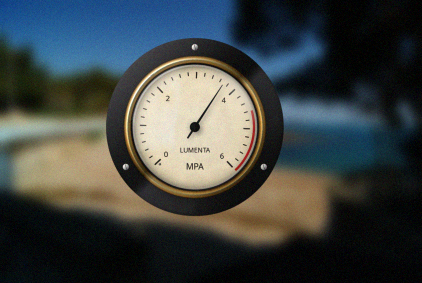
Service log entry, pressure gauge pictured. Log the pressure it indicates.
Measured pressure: 3.7 MPa
